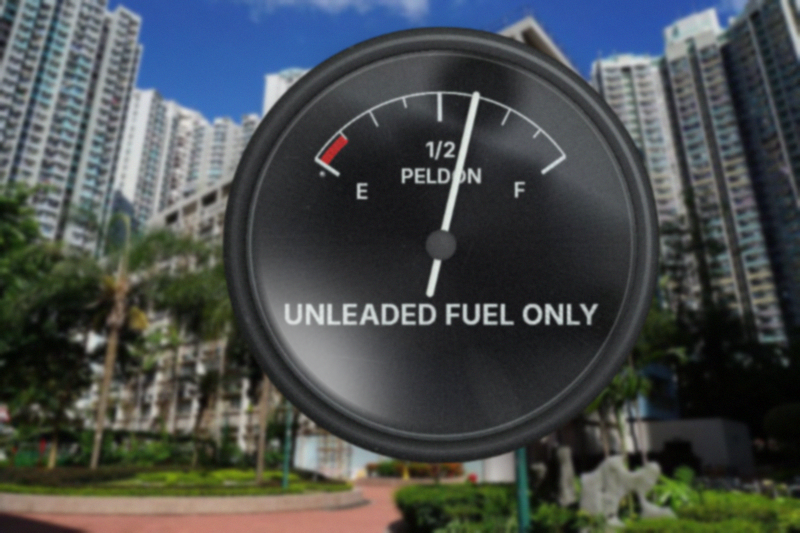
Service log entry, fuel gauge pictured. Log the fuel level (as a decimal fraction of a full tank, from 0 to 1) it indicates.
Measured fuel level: 0.625
